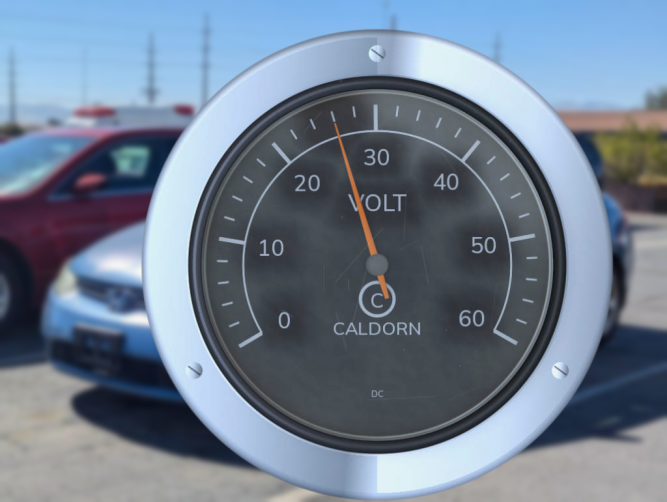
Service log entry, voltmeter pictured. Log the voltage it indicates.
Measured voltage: 26 V
